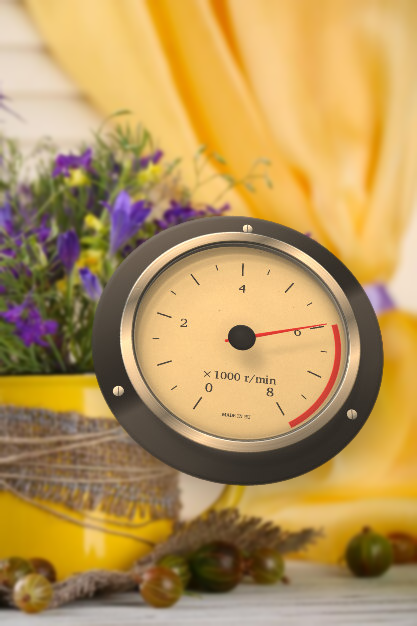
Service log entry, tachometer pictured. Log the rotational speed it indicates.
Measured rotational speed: 6000 rpm
